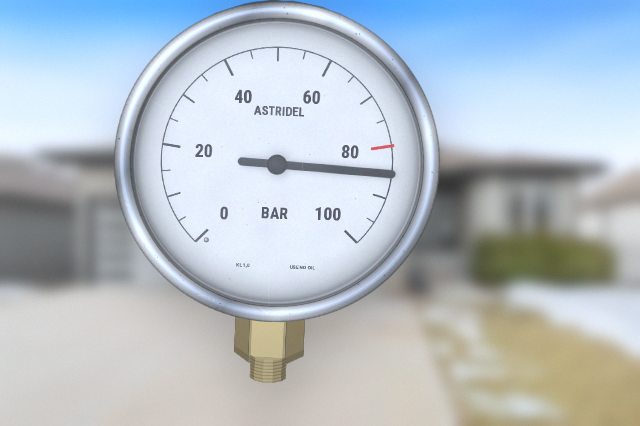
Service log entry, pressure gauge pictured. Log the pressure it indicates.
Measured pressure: 85 bar
